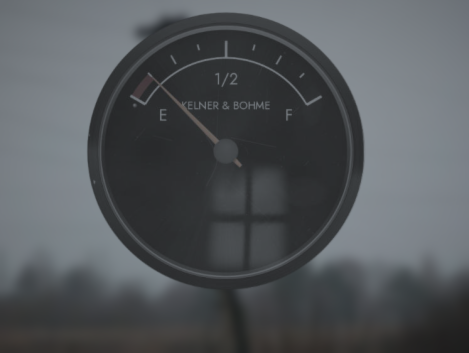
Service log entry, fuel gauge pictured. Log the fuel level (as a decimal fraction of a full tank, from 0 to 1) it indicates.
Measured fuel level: 0.125
